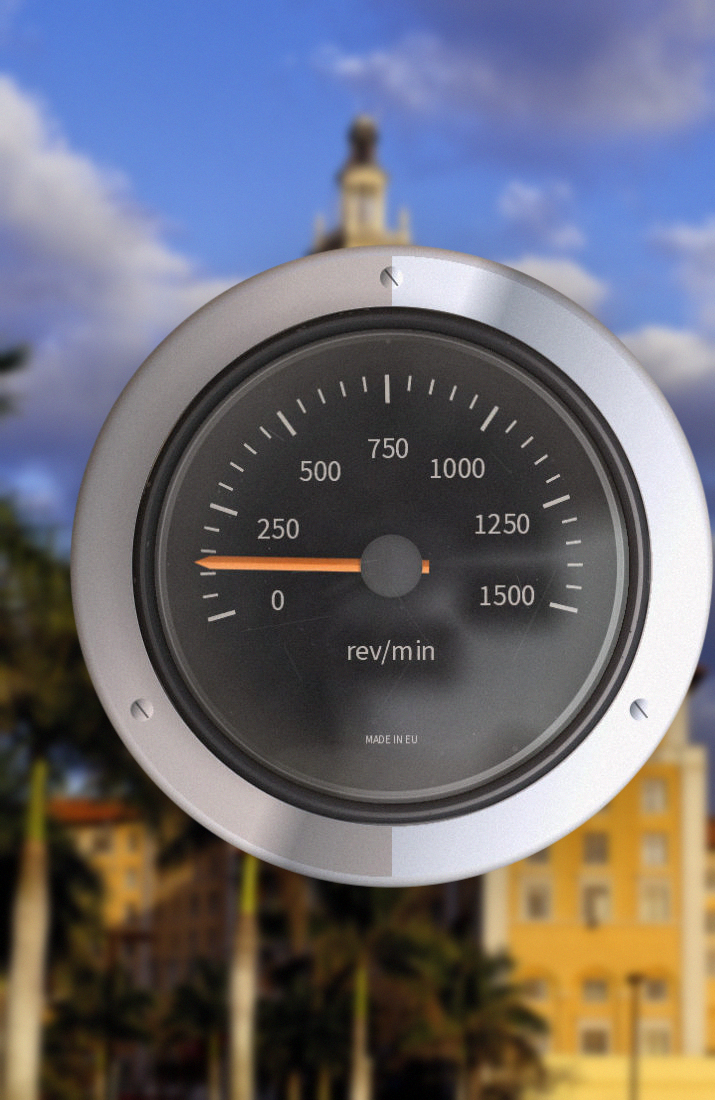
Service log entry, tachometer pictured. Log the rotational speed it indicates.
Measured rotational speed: 125 rpm
